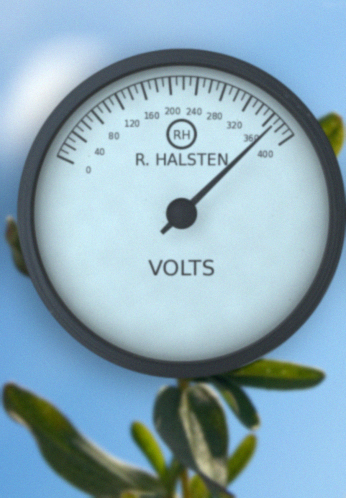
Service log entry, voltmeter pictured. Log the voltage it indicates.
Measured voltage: 370 V
